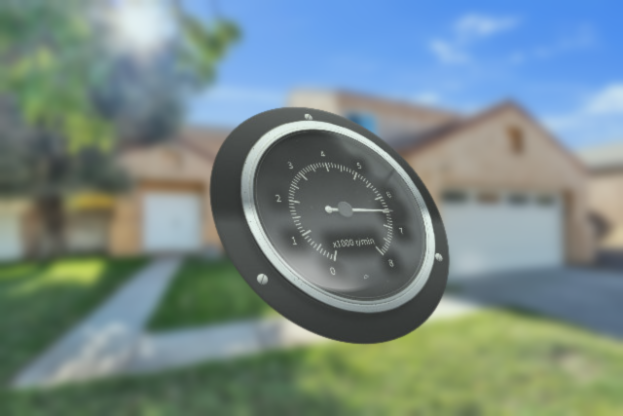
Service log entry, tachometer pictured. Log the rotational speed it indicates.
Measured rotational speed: 6500 rpm
